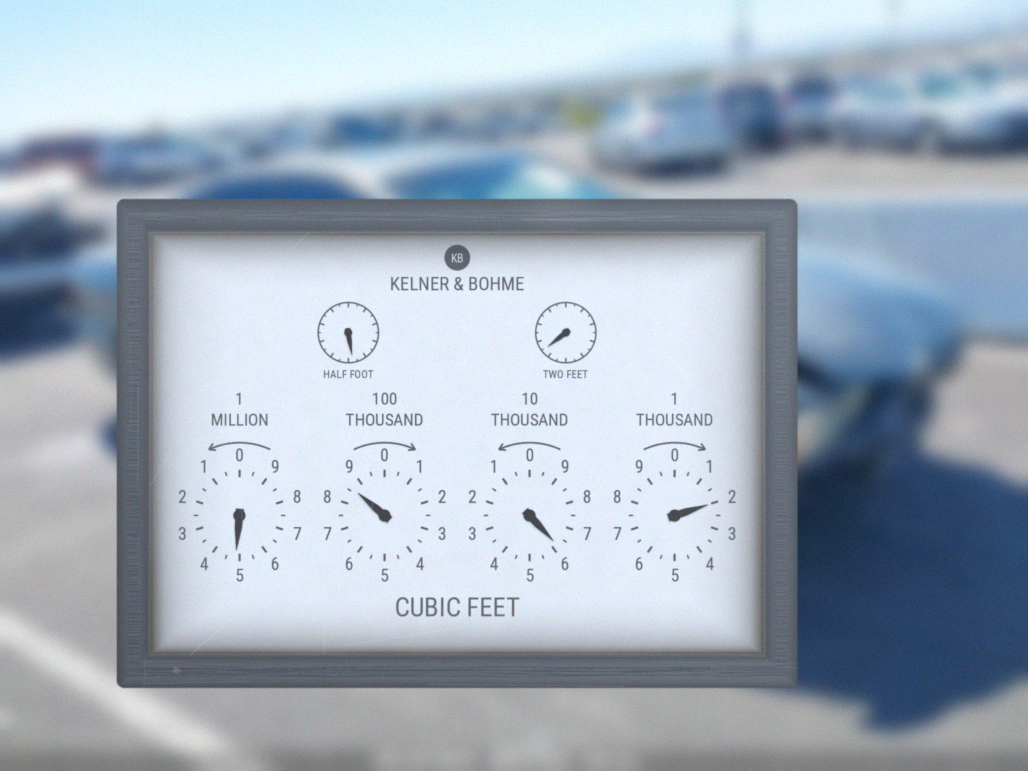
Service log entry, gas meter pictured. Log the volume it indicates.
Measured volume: 486200 ft³
